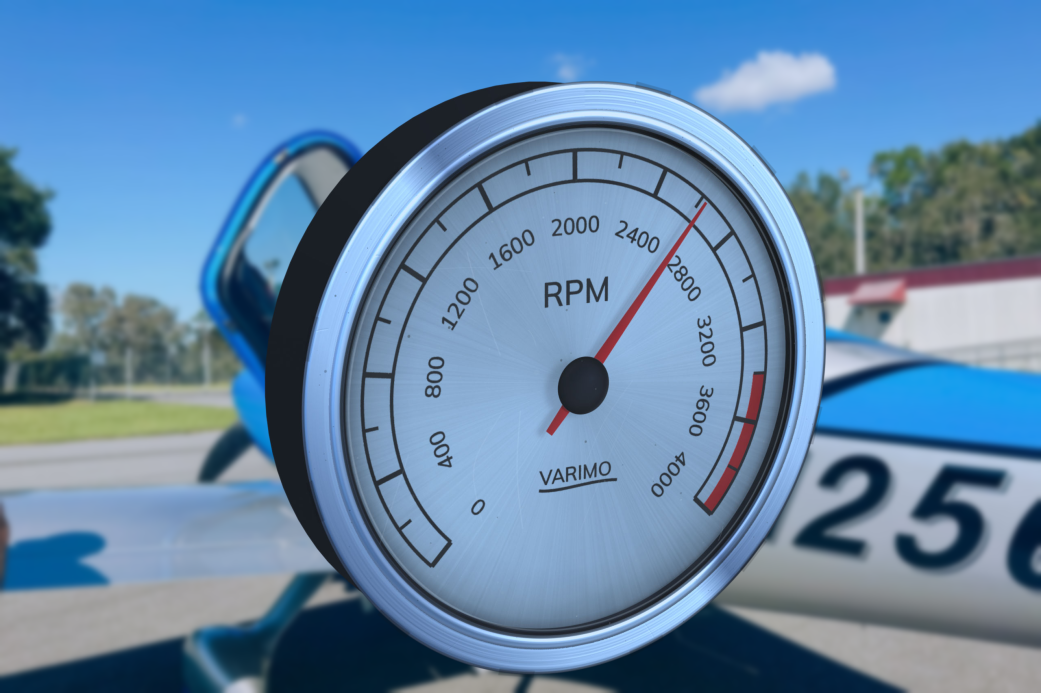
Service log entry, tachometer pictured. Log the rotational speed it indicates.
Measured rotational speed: 2600 rpm
